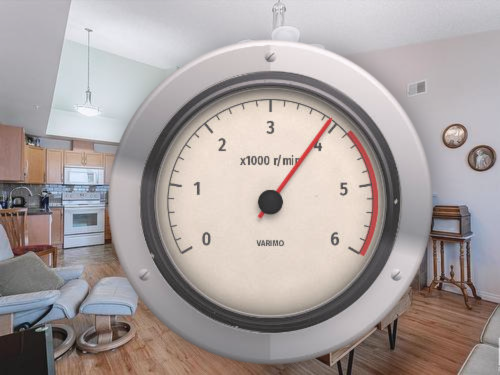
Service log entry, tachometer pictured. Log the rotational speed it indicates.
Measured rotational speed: 3900 rpm
